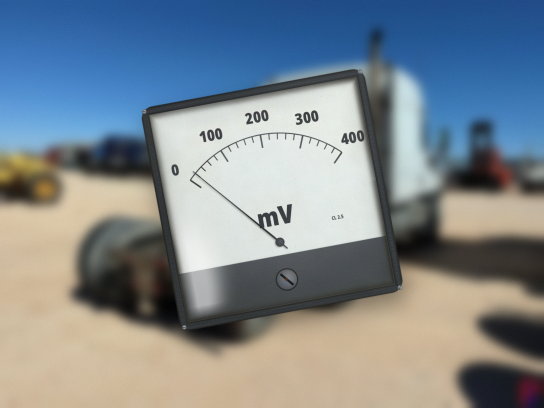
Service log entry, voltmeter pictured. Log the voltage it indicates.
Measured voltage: 20 mV
